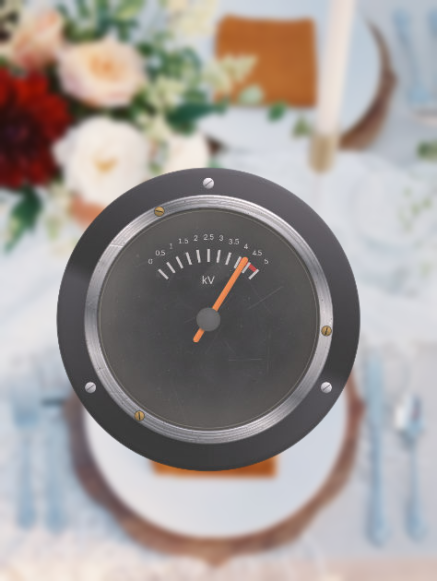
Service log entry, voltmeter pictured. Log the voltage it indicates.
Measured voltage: 4.25 kV
